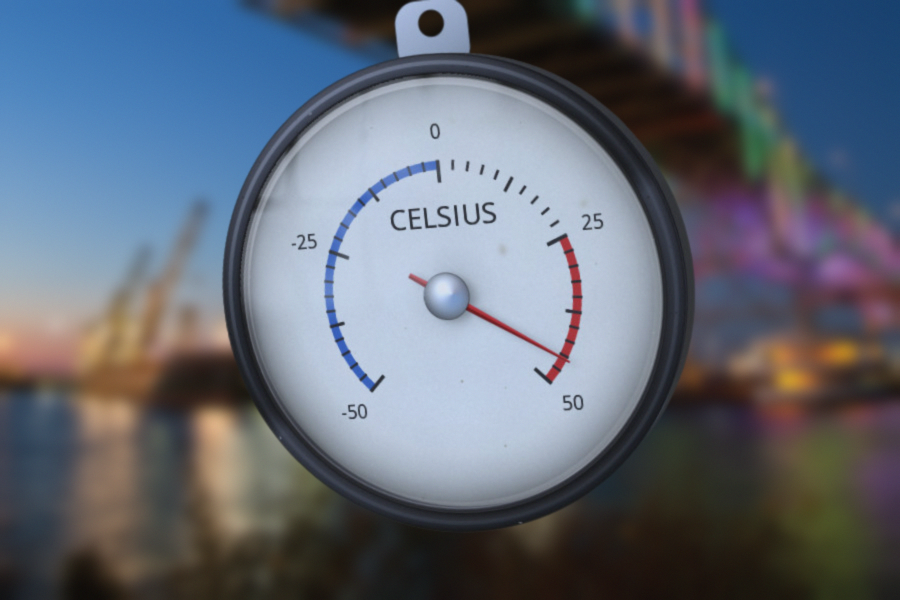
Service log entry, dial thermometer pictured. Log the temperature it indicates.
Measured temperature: 45 °C
